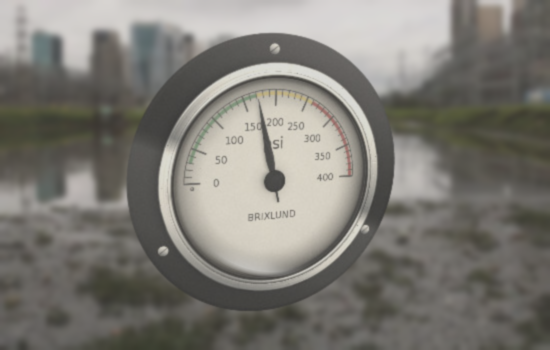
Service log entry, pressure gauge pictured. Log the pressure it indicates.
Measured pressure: 170 psi
